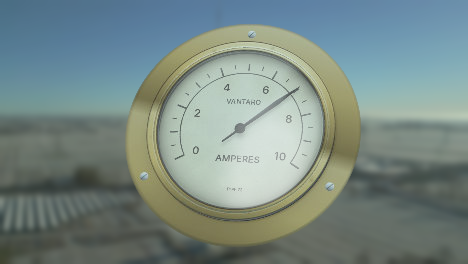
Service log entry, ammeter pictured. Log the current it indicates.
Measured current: 7 A
